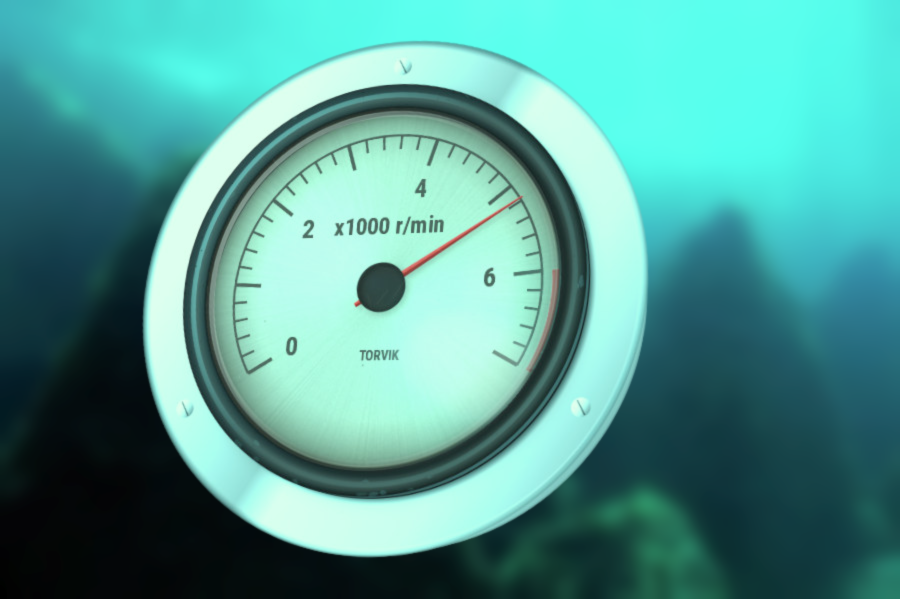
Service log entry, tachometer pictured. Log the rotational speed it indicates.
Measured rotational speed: 5200 rpm
